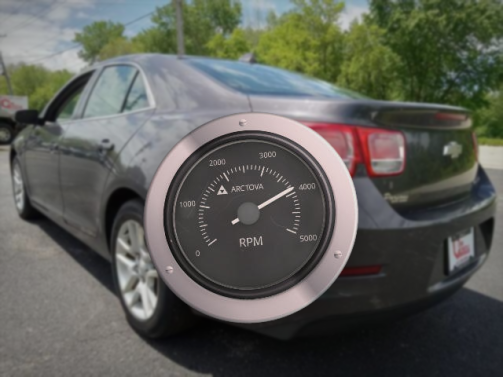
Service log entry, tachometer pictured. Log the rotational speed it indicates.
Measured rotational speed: 3900 rpm
